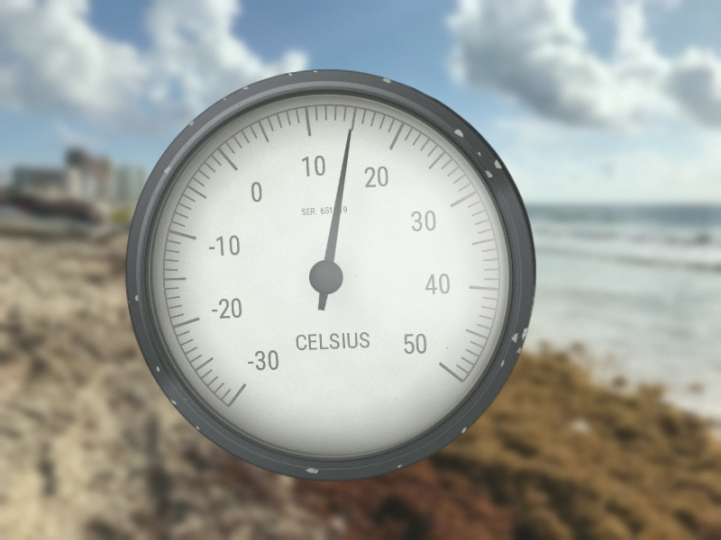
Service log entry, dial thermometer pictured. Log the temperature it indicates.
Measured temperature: 15 °C
